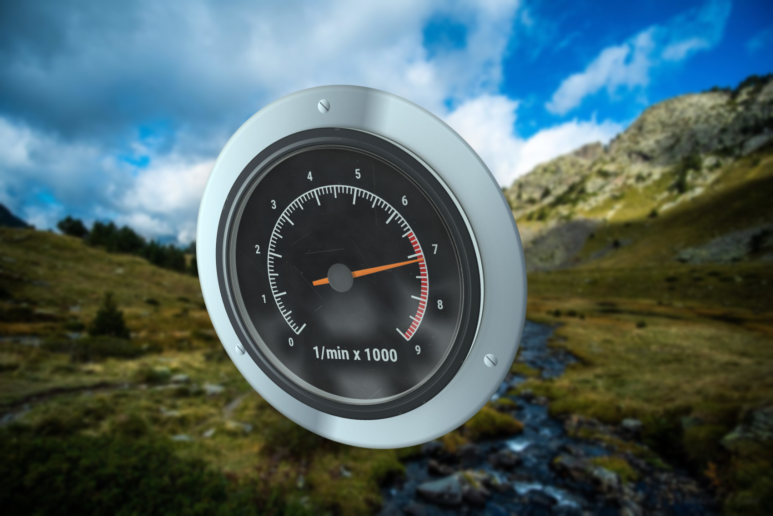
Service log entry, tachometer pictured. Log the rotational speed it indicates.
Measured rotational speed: 7100 rpm
